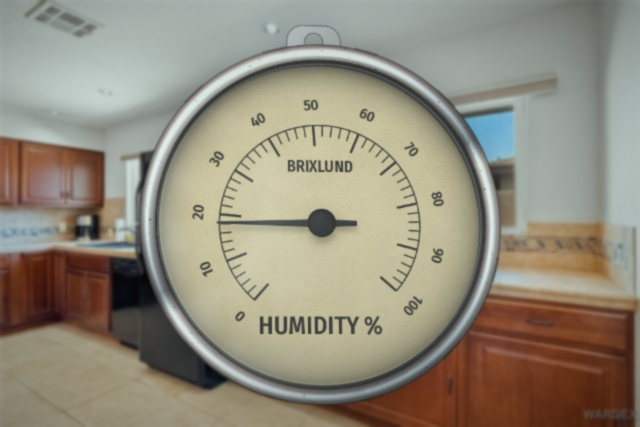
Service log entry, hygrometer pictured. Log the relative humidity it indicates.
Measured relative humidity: 18 %
